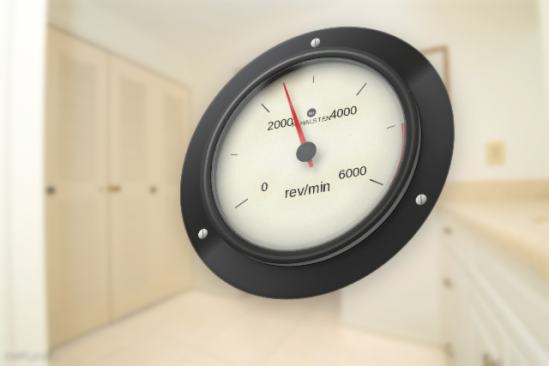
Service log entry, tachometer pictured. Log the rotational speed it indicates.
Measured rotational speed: 2500 rpm
